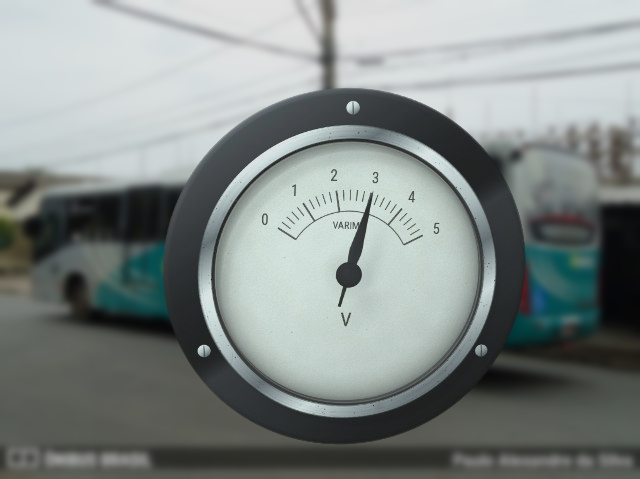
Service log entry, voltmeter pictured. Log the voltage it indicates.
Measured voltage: 3 V
